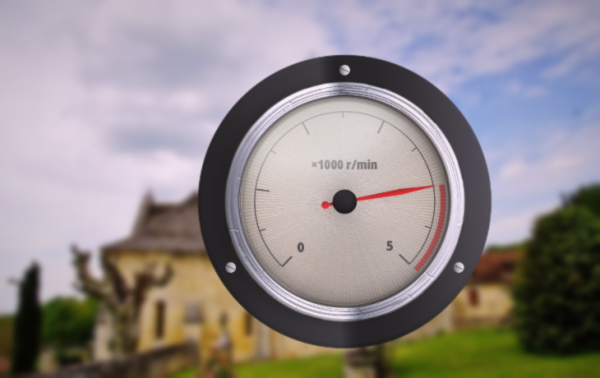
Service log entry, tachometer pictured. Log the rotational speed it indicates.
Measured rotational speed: 4000 rpm
